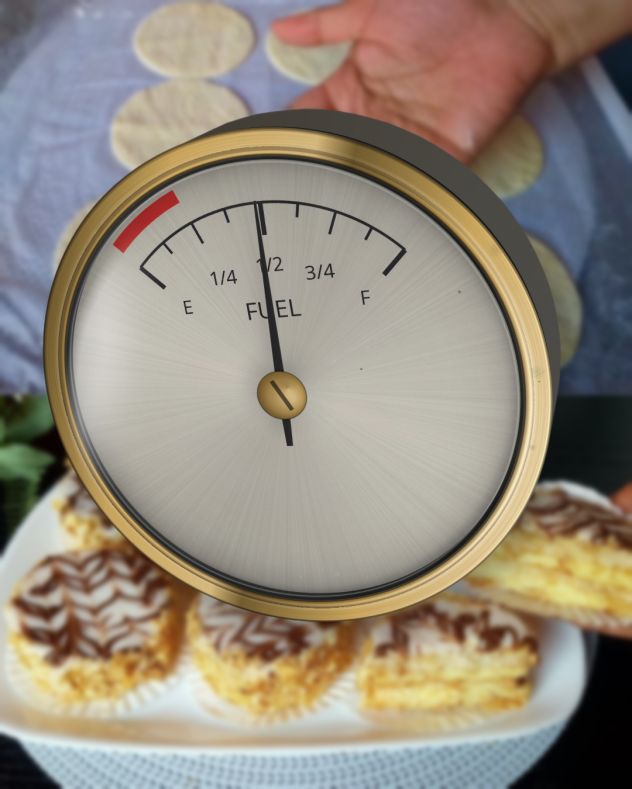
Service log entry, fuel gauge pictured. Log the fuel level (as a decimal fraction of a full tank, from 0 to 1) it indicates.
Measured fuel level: 0.5
